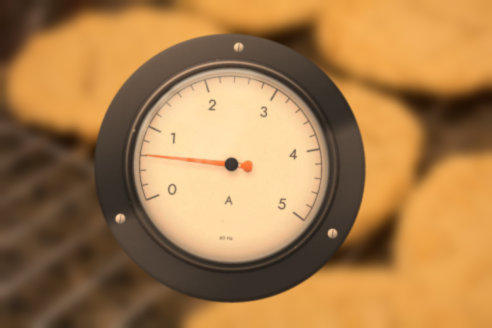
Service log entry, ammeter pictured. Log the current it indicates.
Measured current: 0.6 A
